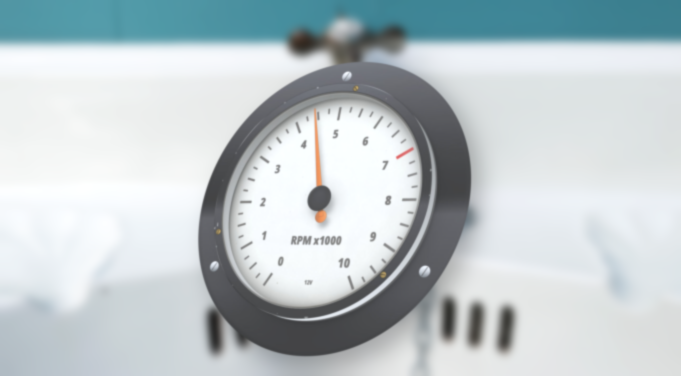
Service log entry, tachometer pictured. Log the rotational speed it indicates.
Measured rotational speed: 4500 rpm
